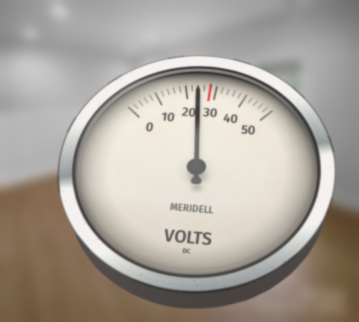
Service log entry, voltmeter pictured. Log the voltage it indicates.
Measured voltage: 24 V
